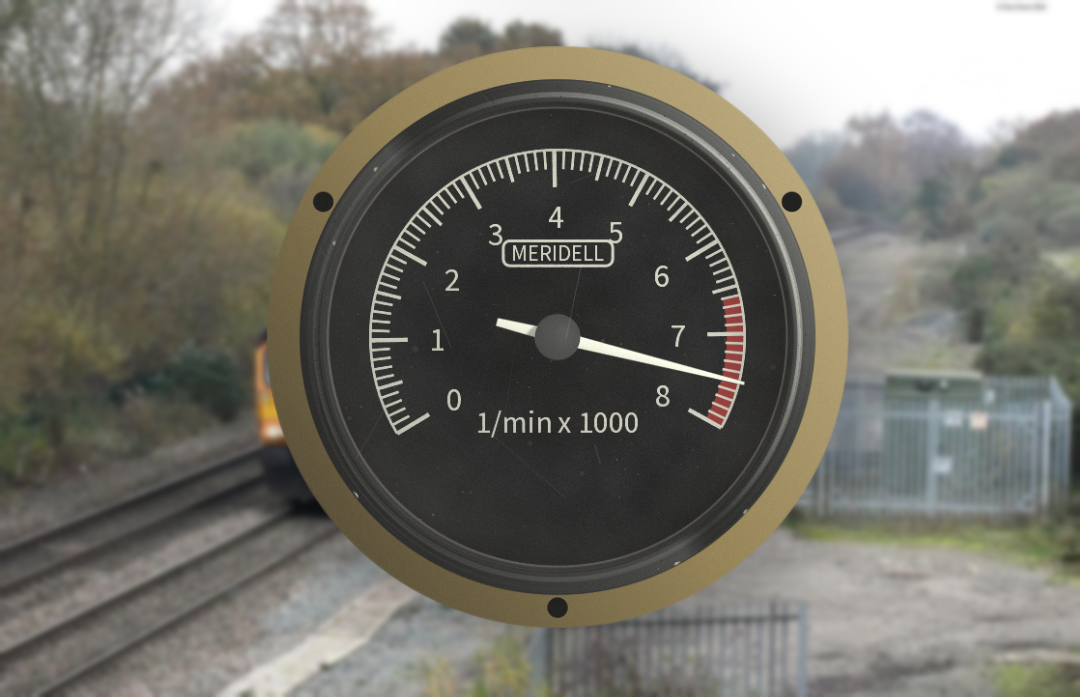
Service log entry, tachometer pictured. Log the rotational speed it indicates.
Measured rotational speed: 7500 rpm
